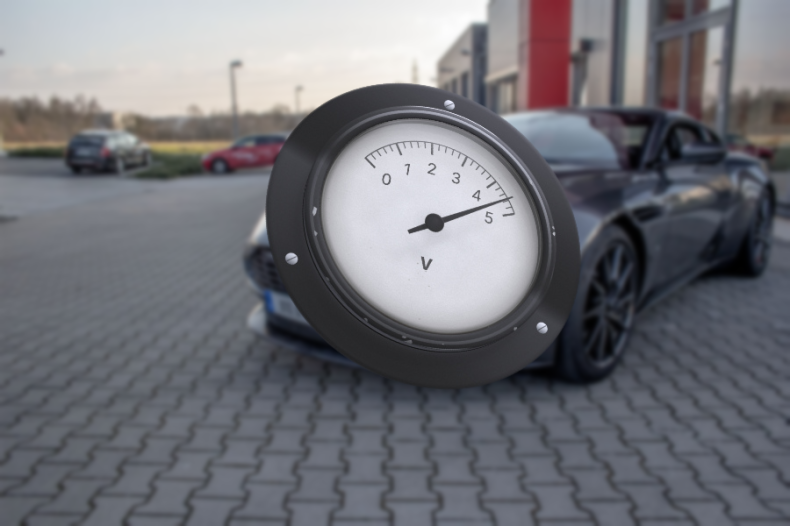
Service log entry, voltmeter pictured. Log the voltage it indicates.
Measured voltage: 4.6 V
